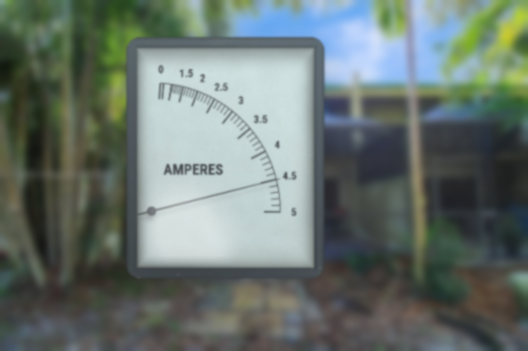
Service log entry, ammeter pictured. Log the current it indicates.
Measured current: 4.5 A
